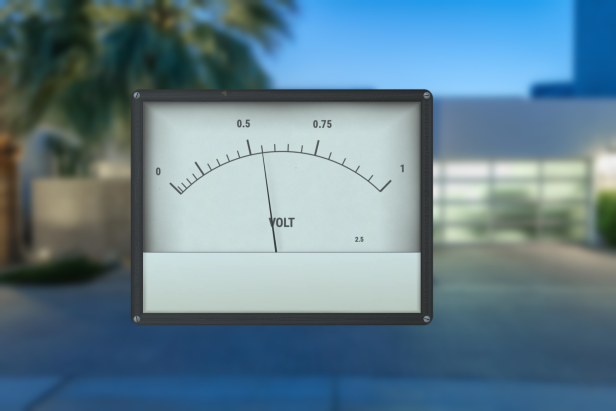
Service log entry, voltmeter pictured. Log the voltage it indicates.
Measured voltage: 0.55 V
